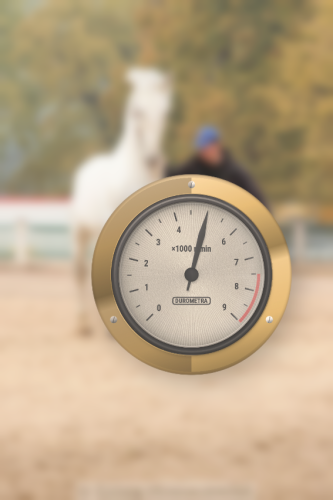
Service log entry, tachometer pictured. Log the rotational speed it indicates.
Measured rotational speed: 5000 rpm
